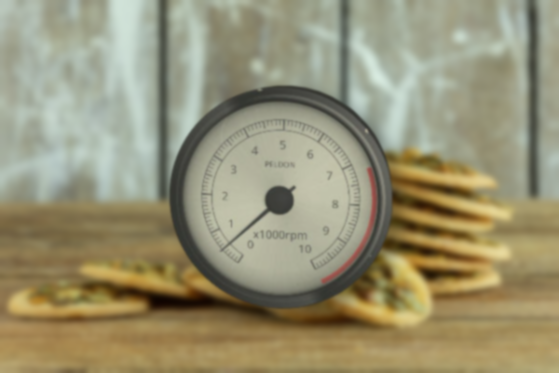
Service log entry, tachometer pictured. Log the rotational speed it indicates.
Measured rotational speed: 500 rpm
